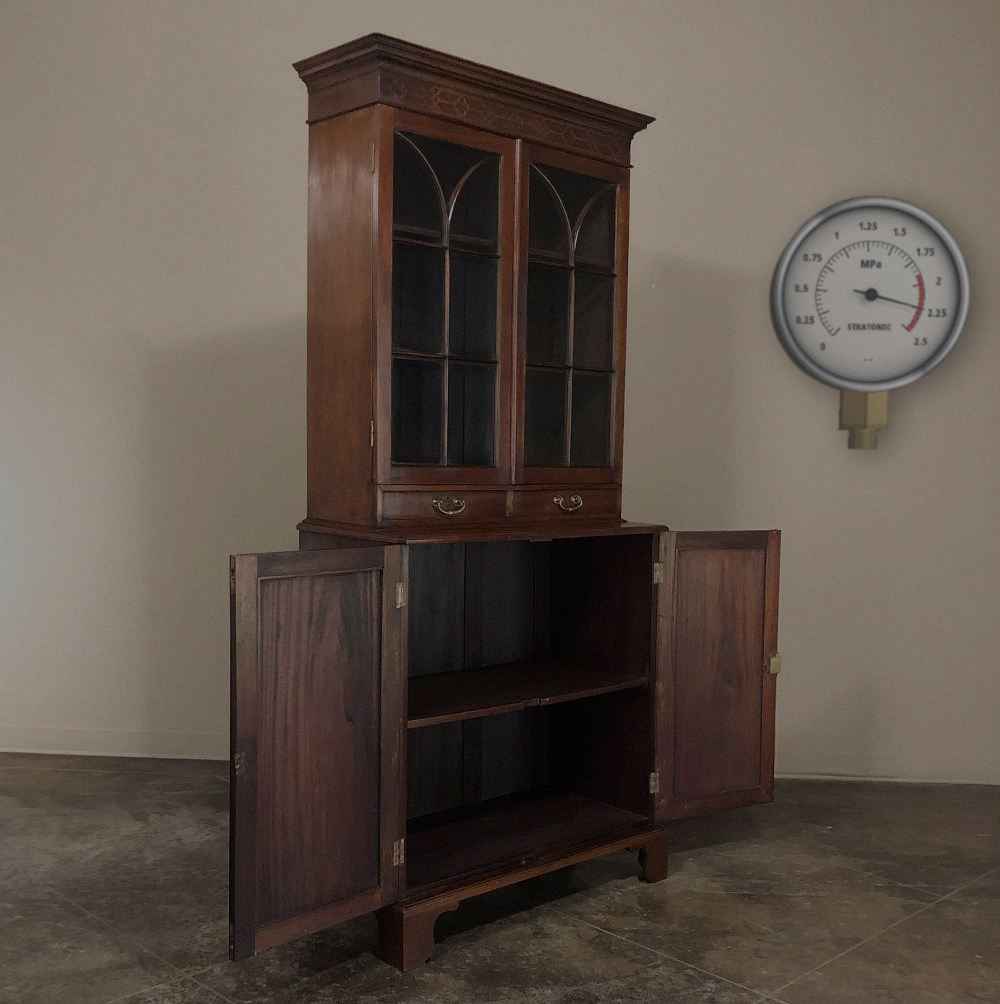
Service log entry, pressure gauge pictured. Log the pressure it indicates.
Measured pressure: 2.25 MPa
